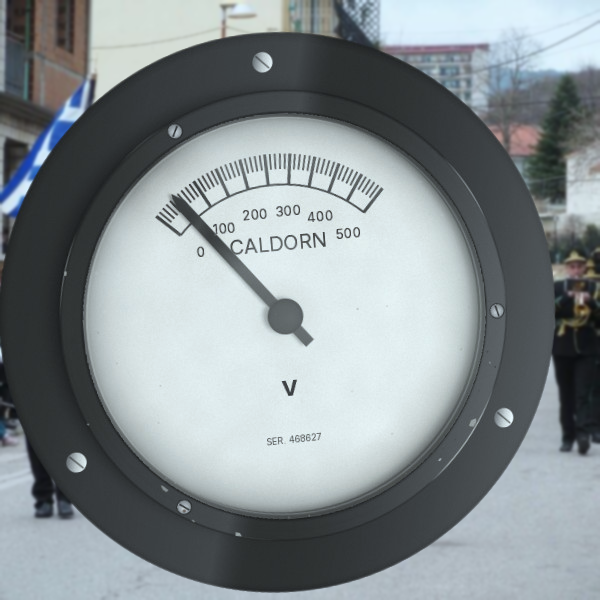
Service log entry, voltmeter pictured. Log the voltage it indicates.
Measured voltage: 50 V
